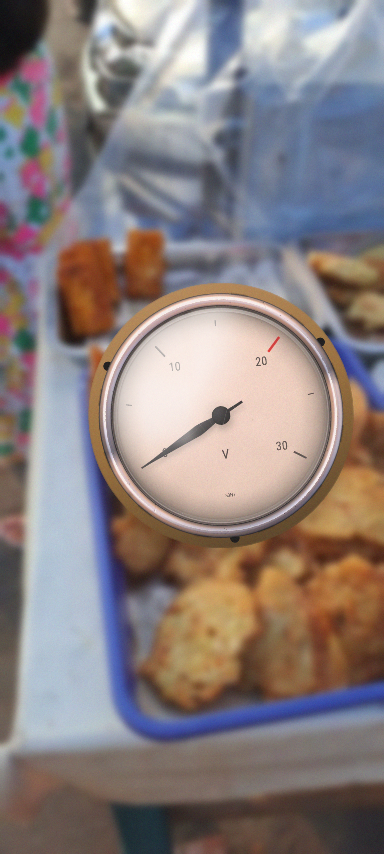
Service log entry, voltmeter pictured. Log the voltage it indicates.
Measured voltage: 0 V
